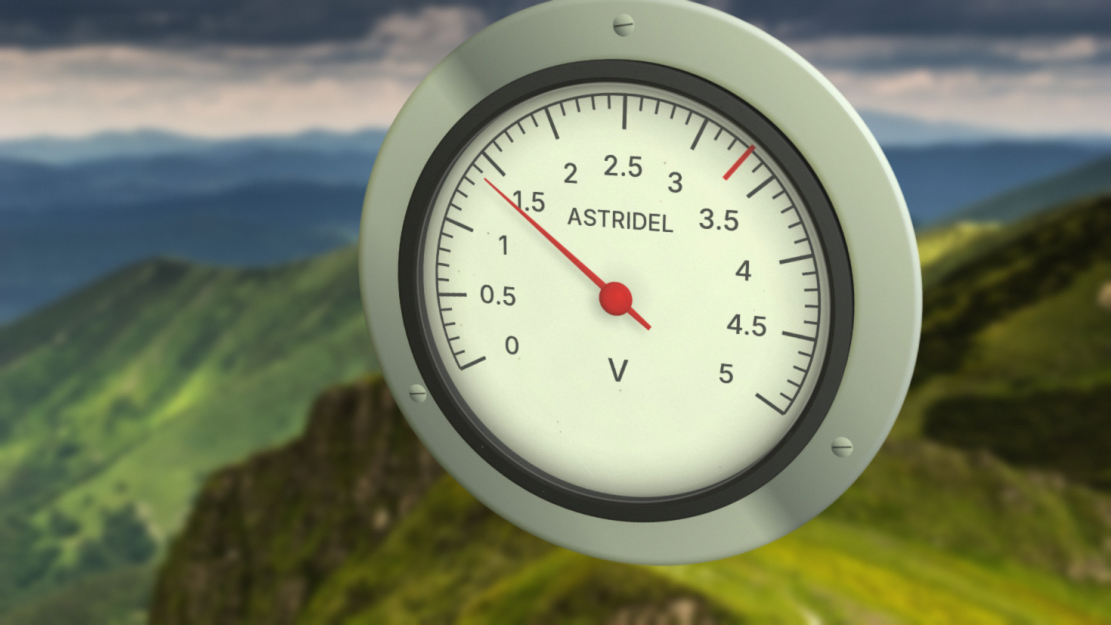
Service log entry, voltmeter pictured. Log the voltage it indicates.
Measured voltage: 1.4 V
